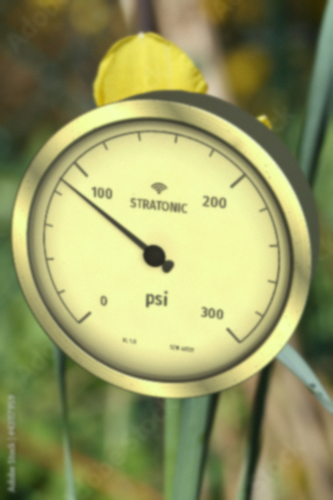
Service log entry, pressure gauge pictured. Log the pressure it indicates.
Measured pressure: 90 psi
